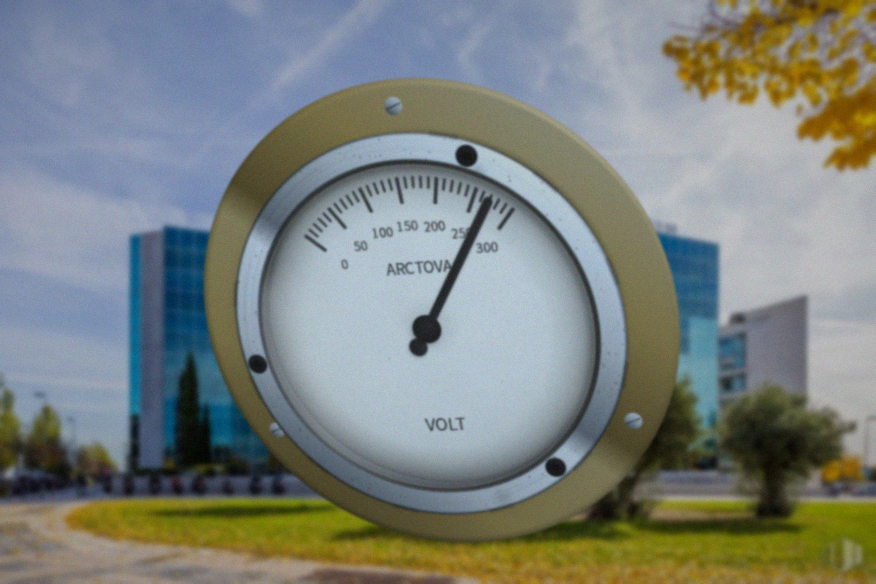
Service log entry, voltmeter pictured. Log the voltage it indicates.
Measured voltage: 270 V
